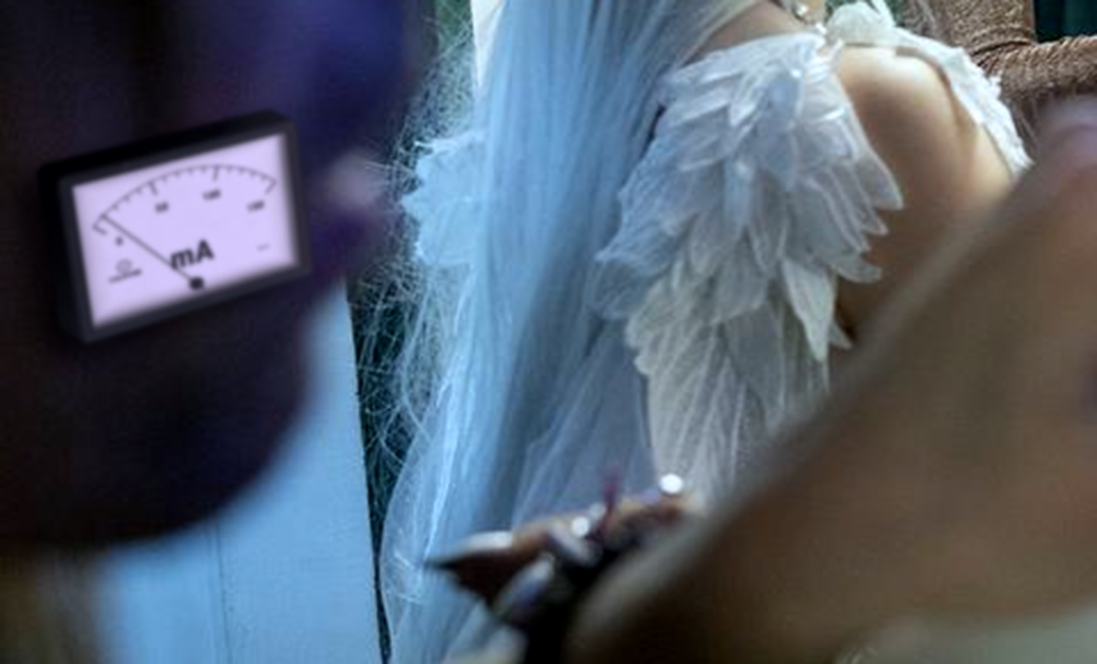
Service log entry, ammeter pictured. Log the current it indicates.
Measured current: 10 mA
